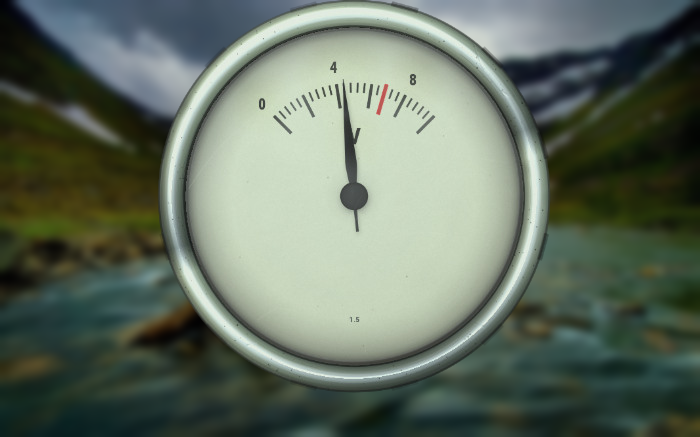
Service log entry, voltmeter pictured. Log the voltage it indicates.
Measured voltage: 4.4 V
